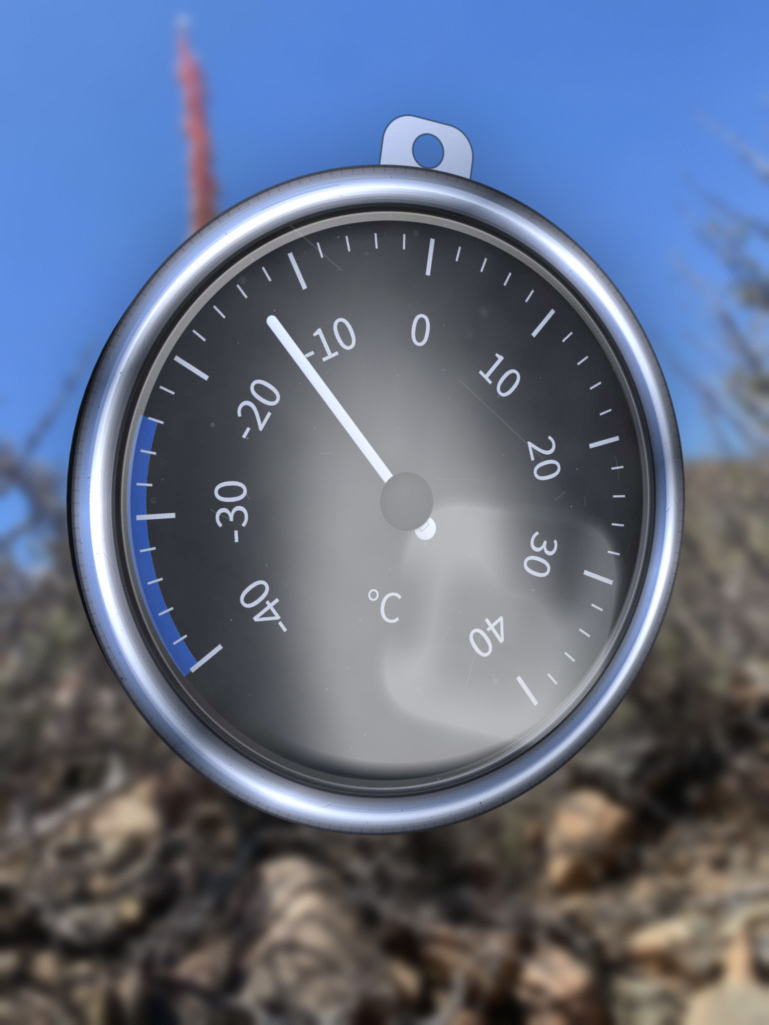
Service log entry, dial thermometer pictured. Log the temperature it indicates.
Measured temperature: -14 °C
